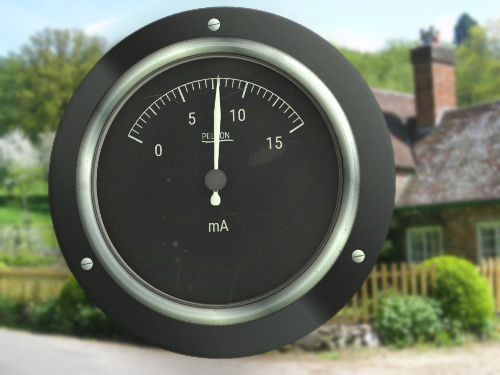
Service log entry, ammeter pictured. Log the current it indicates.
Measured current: 8 mA
